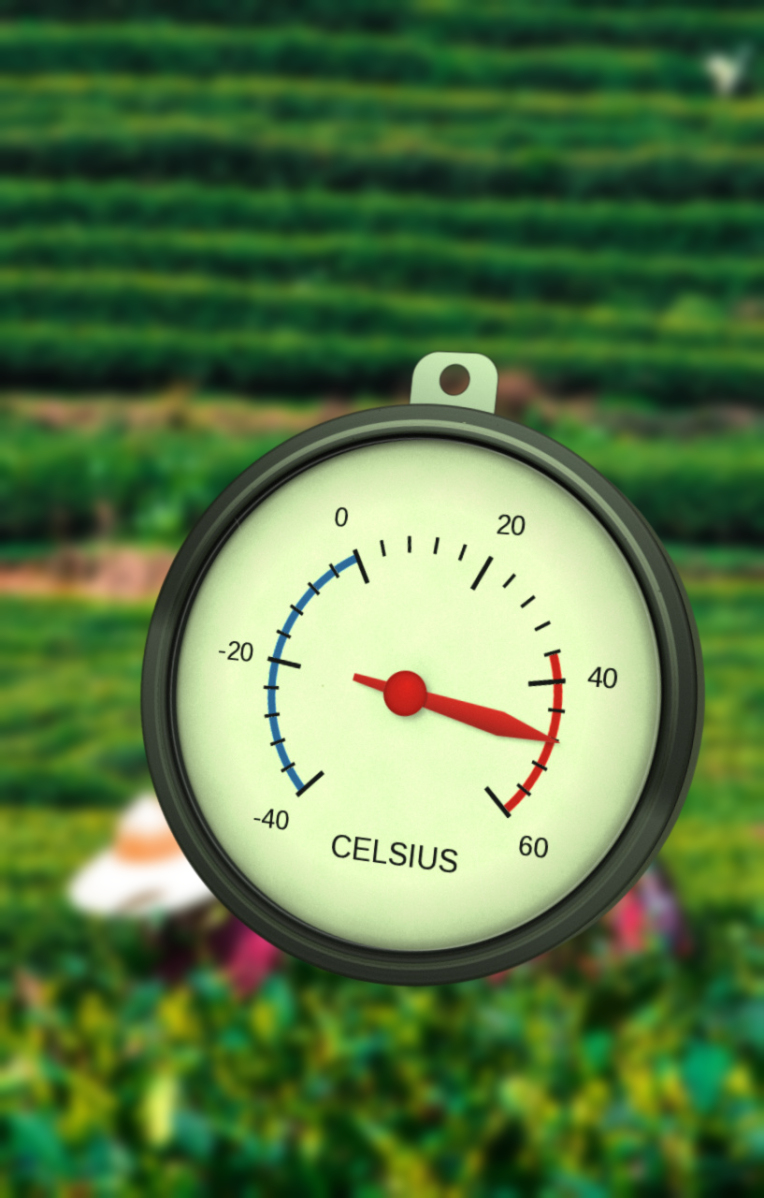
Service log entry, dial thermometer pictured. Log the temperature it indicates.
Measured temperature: 48 °C
